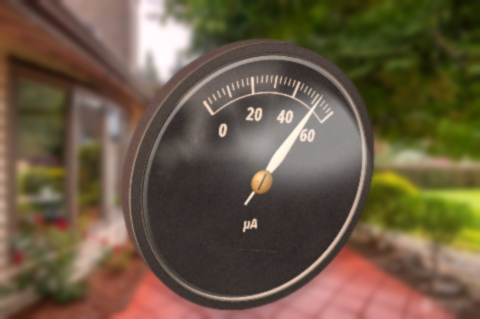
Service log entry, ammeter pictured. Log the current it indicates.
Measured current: 50 µA
